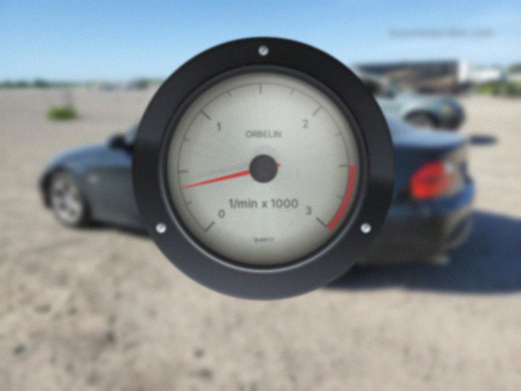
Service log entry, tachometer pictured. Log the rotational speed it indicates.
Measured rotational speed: 375 rpm
